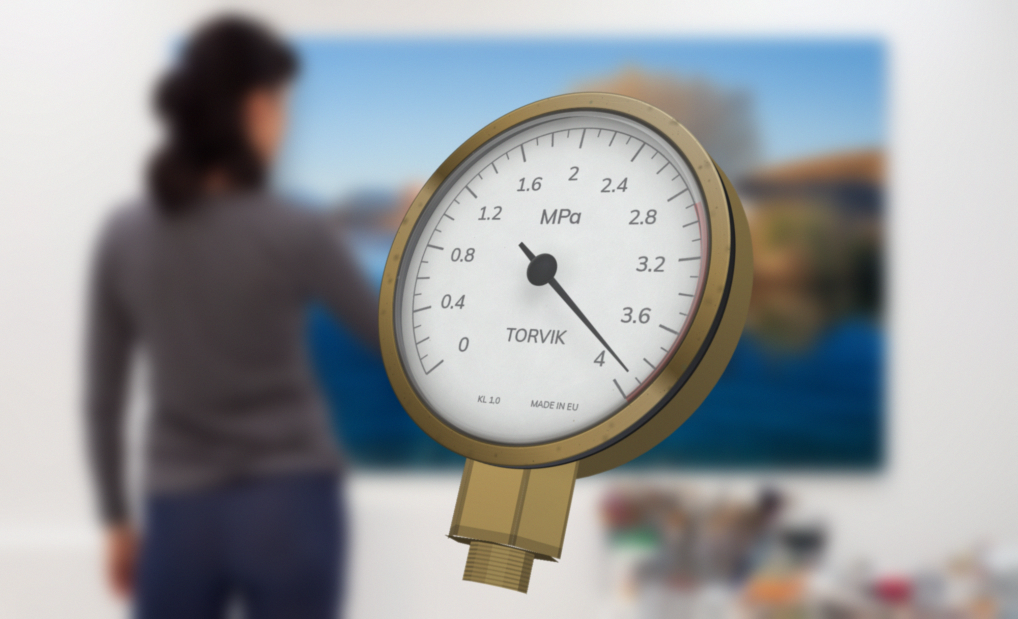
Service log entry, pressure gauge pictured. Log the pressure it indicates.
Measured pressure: 3.9 MPa
